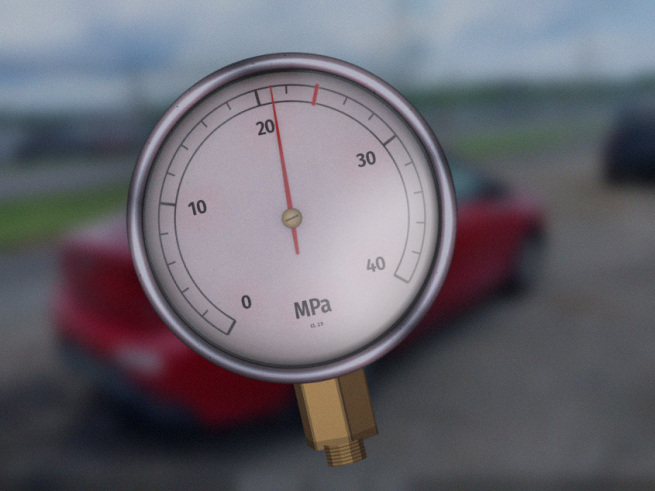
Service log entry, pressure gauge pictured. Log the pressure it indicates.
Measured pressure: 21 MPa
